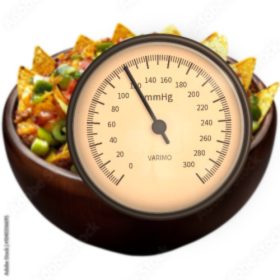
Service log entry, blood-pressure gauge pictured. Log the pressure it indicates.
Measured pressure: 120 mmHg
